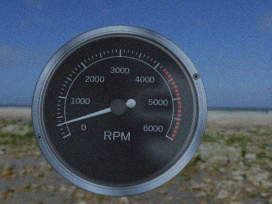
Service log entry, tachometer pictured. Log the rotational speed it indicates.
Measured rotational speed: 300 rpm
